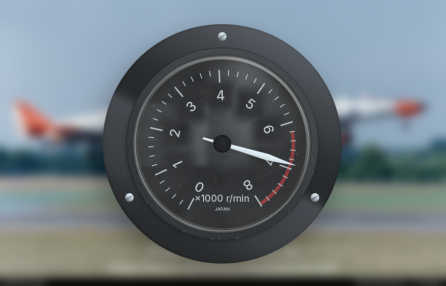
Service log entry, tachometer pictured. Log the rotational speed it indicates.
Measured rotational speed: 6900 rpm
